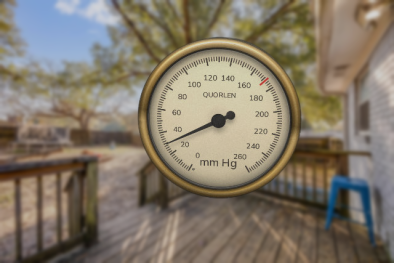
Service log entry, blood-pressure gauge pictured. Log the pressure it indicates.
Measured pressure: 30 mmHg
